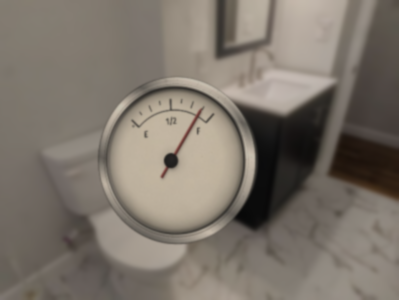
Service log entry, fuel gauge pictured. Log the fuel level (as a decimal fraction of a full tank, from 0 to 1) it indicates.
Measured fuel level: 0.875
